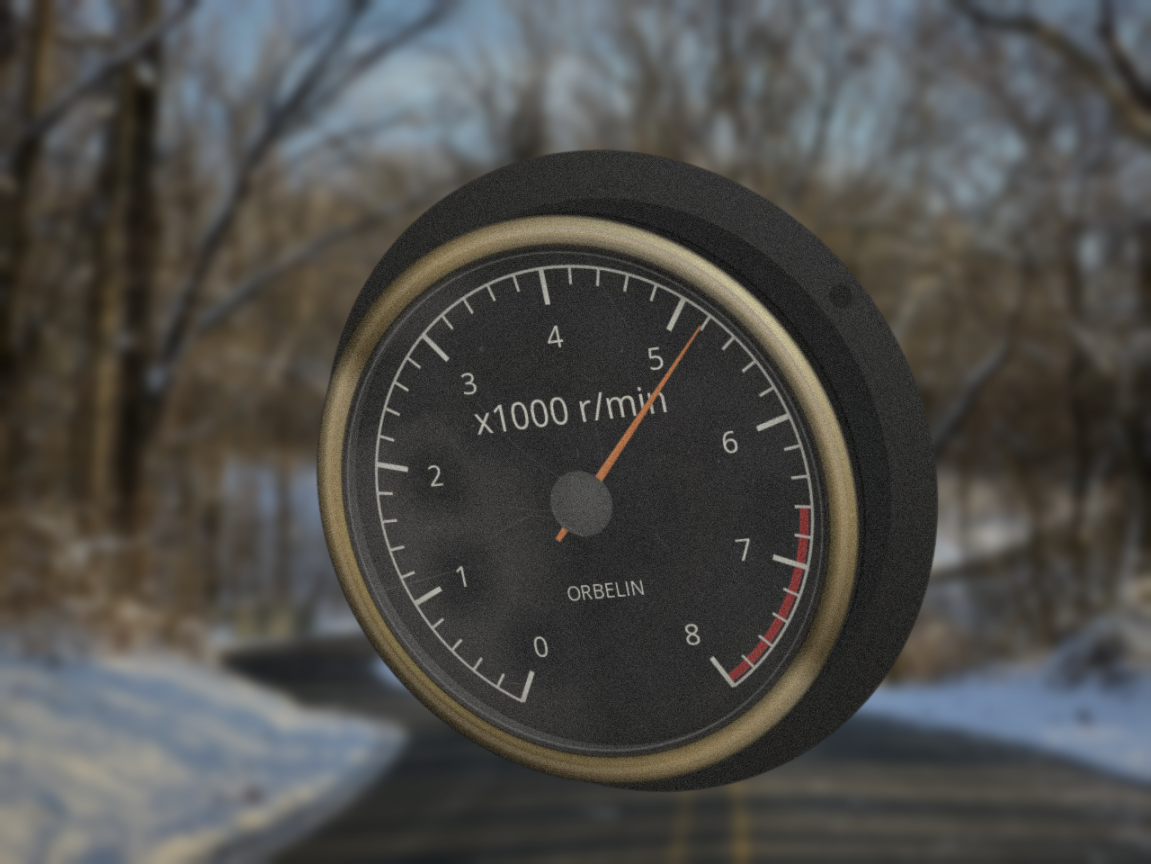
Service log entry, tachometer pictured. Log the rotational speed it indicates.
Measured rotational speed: 5200 rpm
